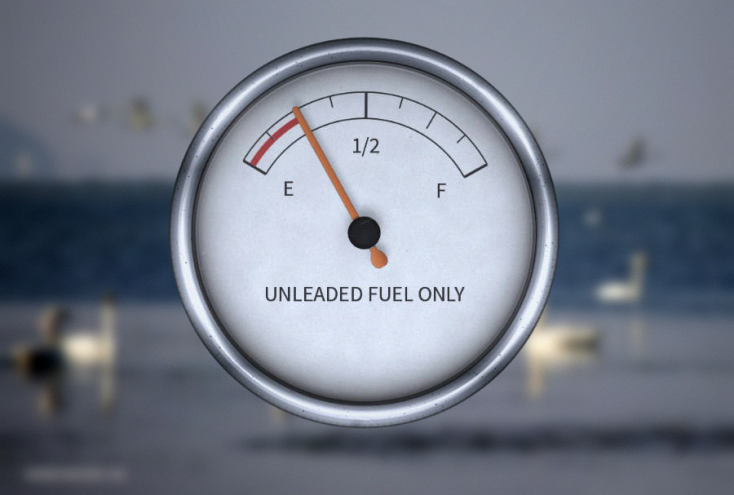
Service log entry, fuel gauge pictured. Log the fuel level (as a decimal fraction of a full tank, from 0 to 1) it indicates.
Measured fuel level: 0.25
